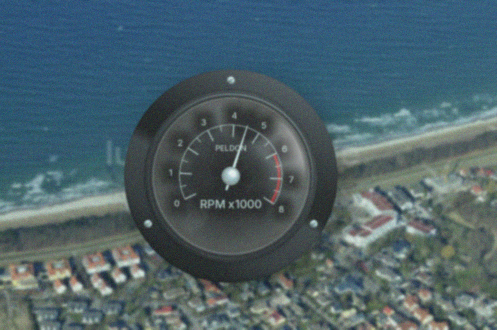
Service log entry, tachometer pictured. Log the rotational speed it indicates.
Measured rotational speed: 4500 rpm
